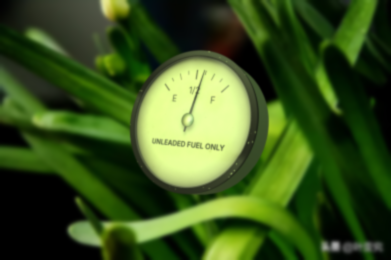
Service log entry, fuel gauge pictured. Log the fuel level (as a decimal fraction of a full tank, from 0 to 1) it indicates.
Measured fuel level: 0.625
